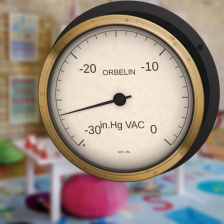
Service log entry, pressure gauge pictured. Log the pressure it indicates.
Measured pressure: -26.5 inHg
